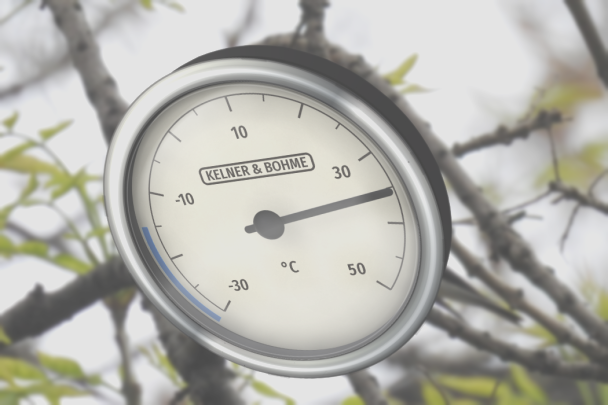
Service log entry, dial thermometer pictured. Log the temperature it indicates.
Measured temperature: 35 °C
